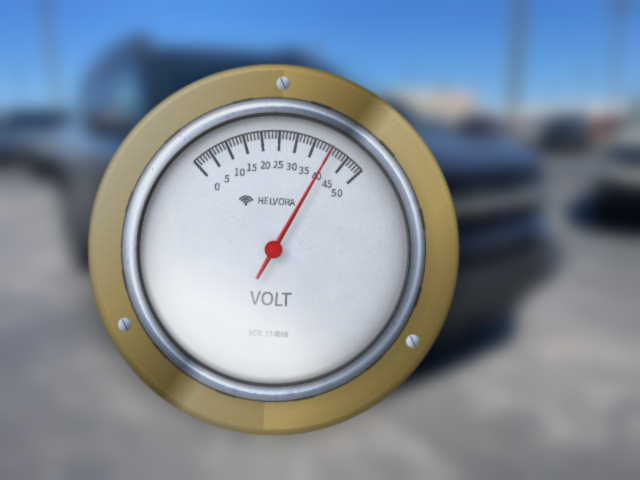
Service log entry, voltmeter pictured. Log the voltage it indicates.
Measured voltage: 40 V
